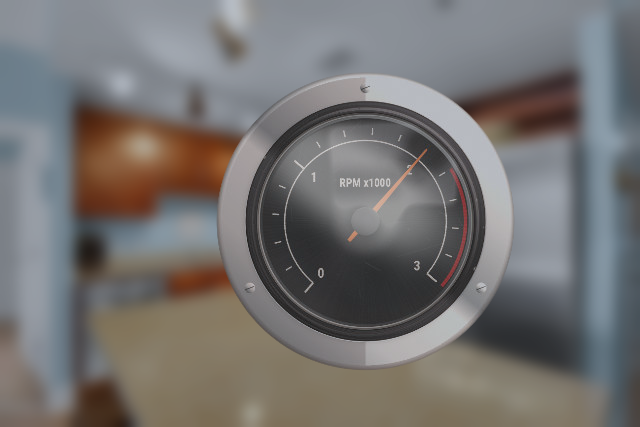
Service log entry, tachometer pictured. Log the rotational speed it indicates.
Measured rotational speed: 2000 rpm
